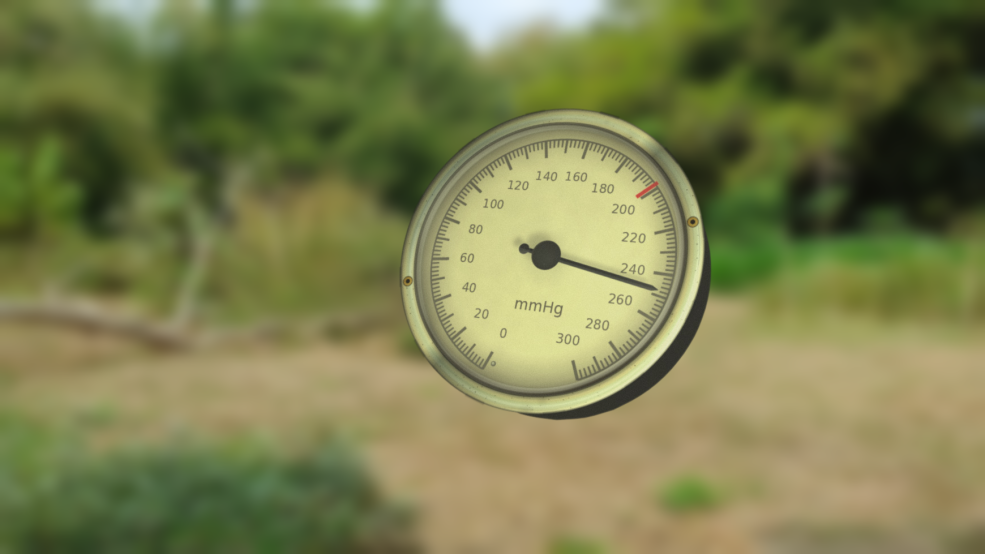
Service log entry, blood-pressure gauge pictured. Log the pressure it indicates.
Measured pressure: 248 mmHg
